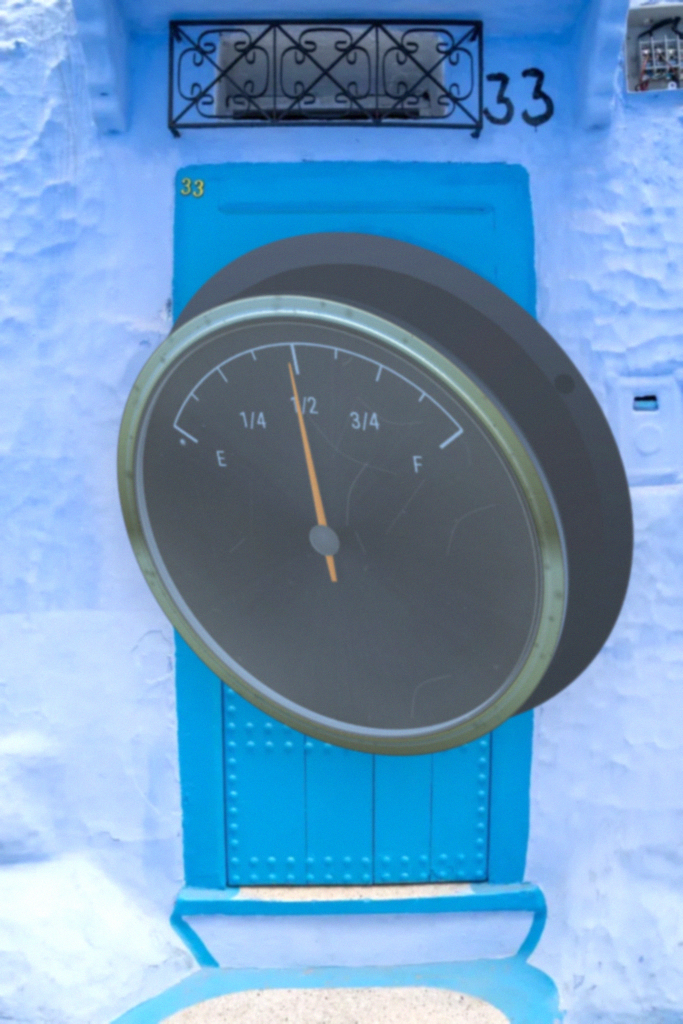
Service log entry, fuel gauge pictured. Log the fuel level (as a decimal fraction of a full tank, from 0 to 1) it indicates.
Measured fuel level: 0.5
